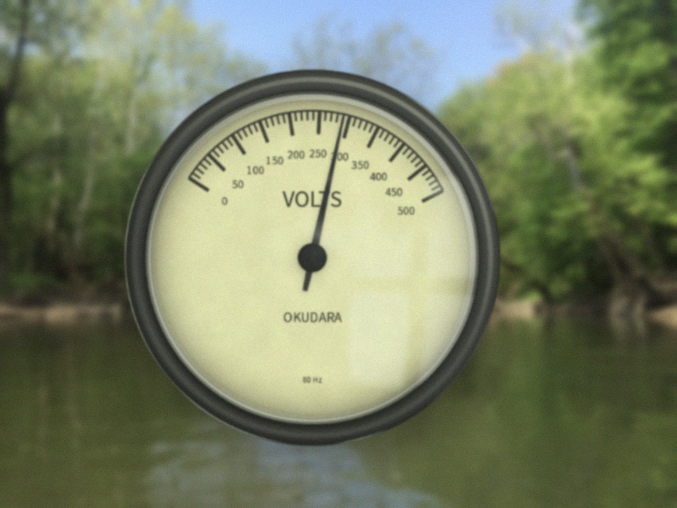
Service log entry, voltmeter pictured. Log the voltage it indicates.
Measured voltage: 290 V
